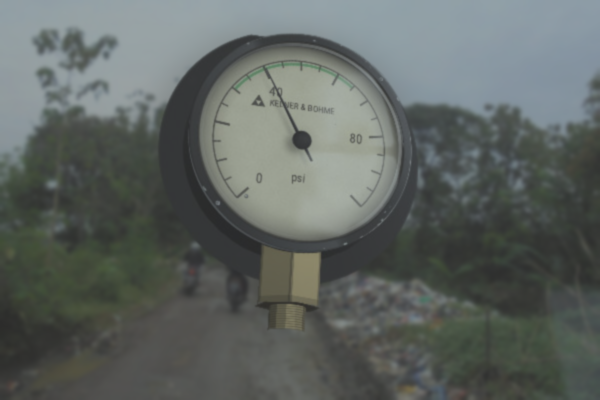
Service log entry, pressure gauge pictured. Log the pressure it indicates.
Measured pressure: 40 psi
